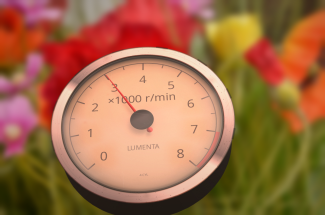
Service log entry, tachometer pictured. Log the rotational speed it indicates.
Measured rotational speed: 3000 rpm
